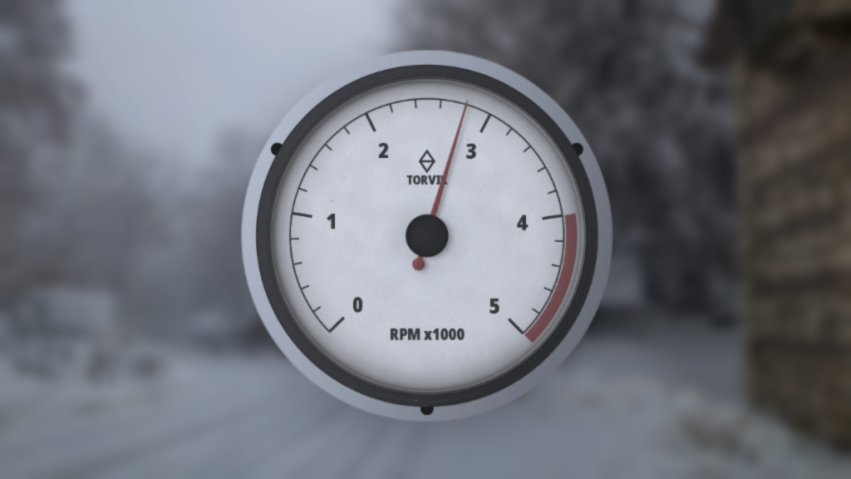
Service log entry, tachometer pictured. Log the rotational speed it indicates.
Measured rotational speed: 2800 rpm
